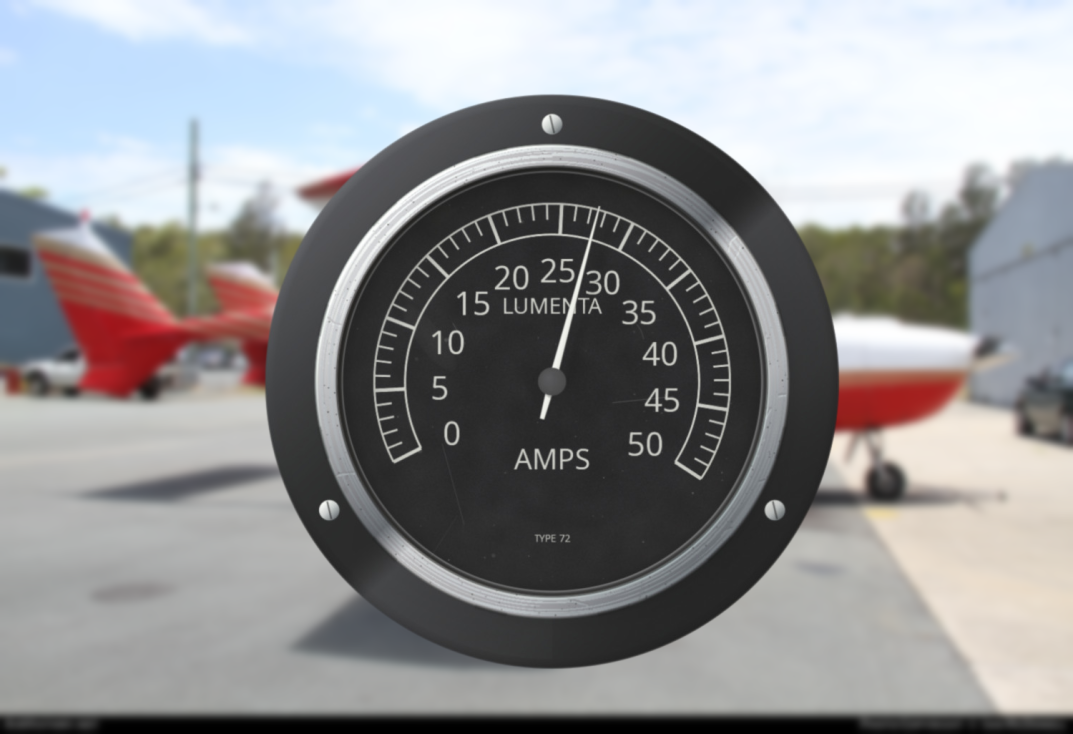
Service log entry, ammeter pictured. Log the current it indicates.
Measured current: 27.5 A
